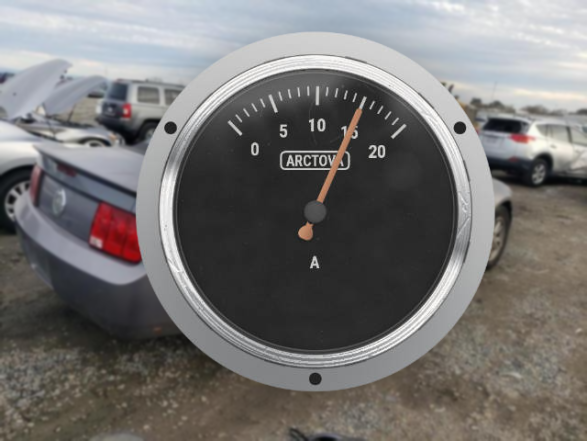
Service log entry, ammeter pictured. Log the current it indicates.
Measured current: 15 A
